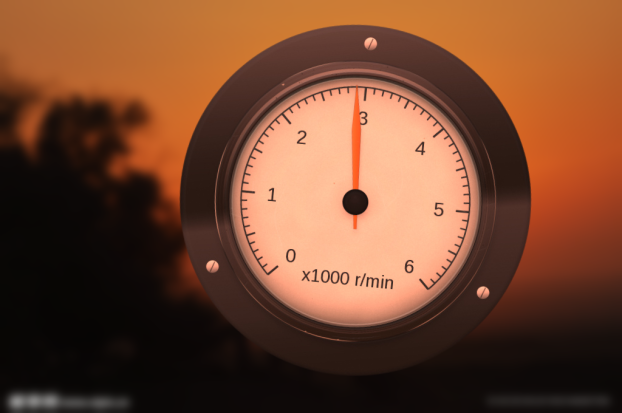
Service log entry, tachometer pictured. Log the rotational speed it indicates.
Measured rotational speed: 2900 rpm
